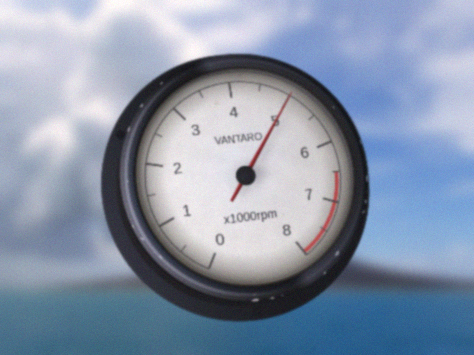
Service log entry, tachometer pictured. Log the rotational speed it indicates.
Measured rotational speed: 5000 rpm
